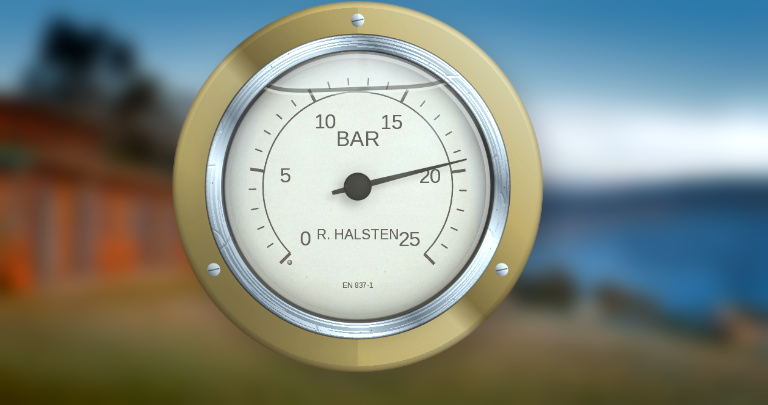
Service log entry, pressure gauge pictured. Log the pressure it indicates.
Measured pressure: 19.5 bar
